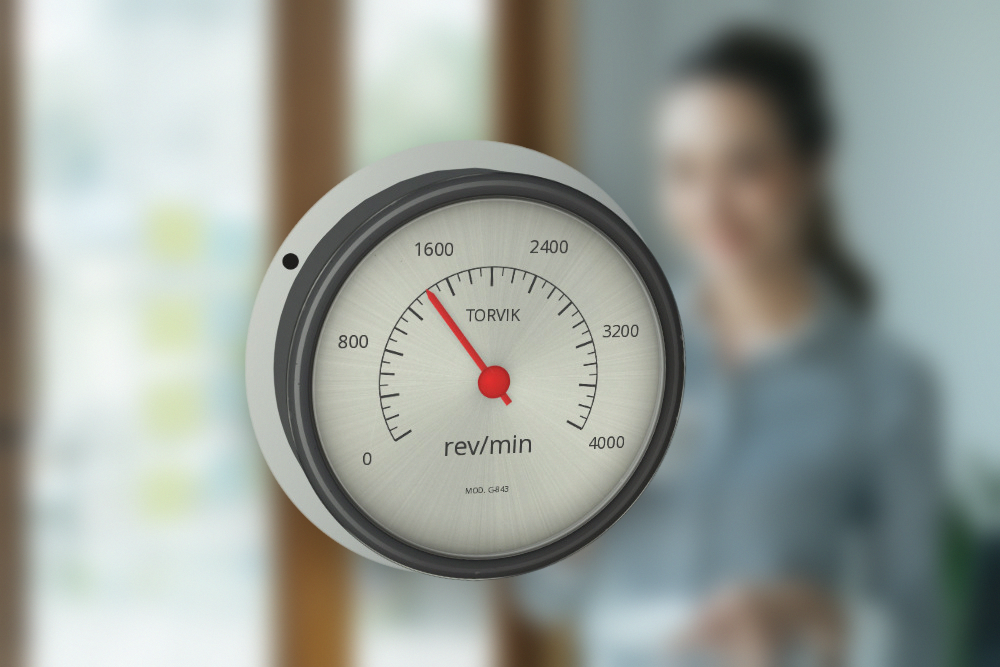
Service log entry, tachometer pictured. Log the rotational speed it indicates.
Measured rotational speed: 1400 rpm
